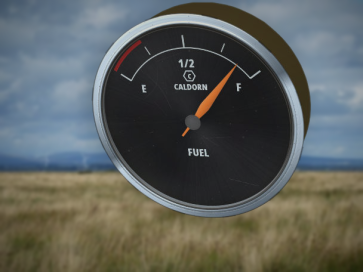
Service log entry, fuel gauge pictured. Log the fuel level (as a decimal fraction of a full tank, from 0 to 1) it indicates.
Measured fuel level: 0.875
